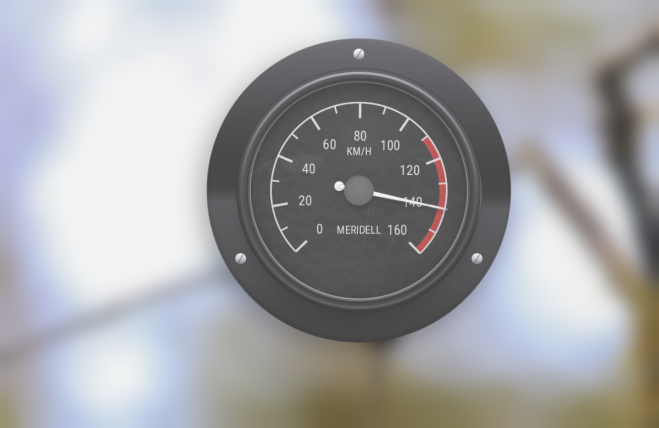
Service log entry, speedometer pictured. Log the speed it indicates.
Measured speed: 140 km/h
